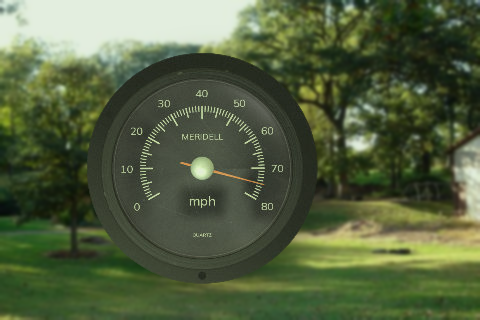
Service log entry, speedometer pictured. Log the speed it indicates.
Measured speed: 75 mph
